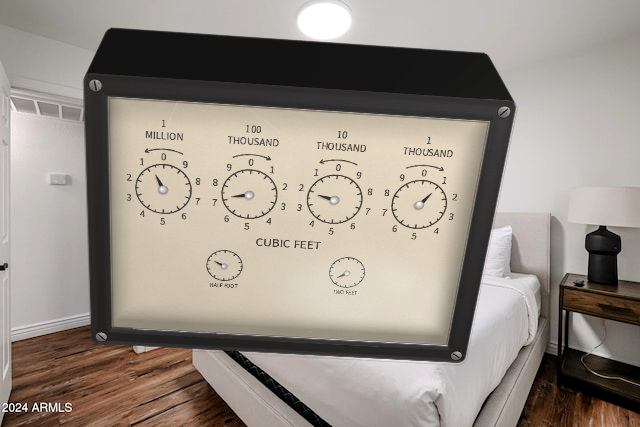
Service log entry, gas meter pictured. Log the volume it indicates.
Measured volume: 72100 ft³
